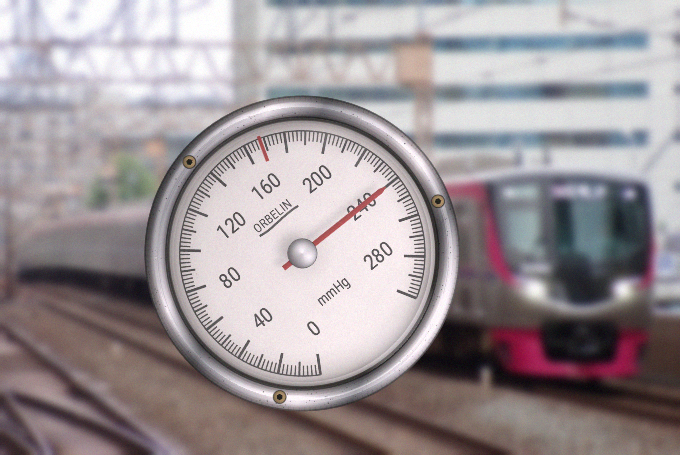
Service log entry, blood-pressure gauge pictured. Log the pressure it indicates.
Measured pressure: 240 mmHg
